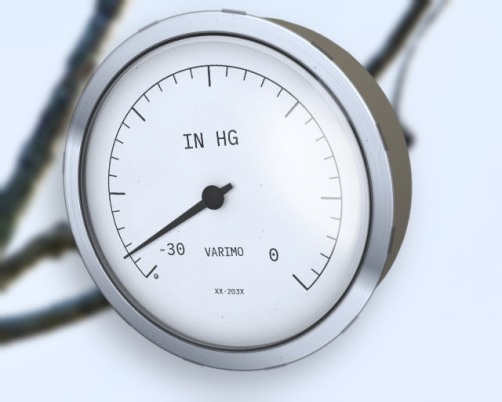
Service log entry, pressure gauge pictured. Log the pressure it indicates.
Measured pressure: -28.5 inHg
